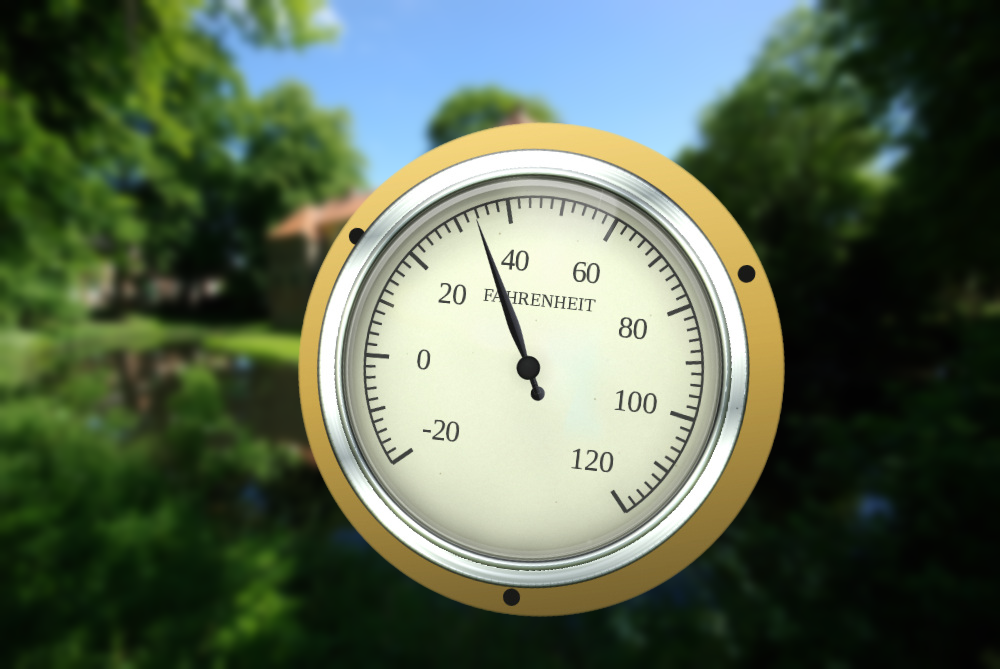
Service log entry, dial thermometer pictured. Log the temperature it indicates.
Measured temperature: 34 °F
